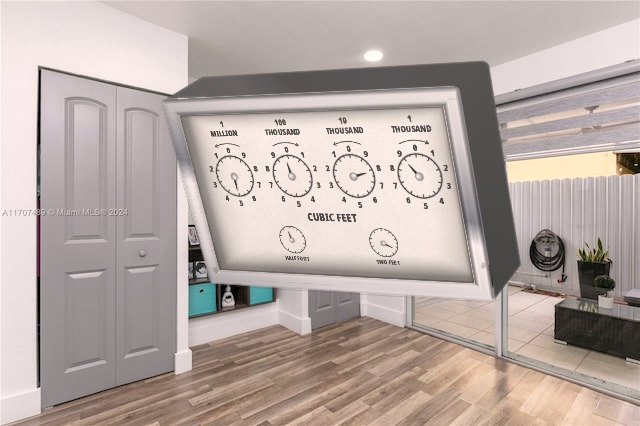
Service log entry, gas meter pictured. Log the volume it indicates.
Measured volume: 497900 ft³
